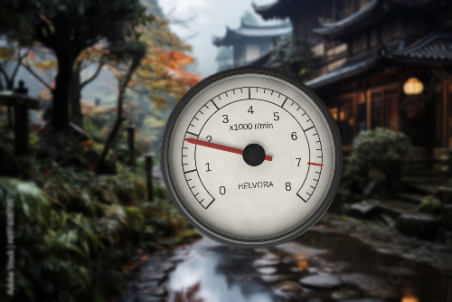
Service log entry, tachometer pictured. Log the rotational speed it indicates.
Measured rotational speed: 1800 rpm
